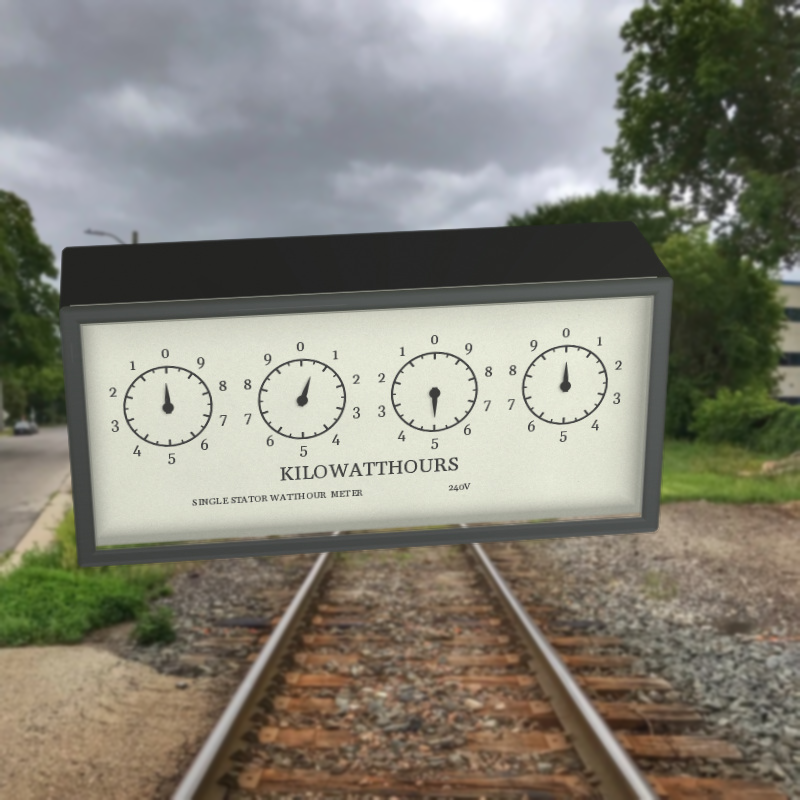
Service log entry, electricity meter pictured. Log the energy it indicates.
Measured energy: 50 kWh
